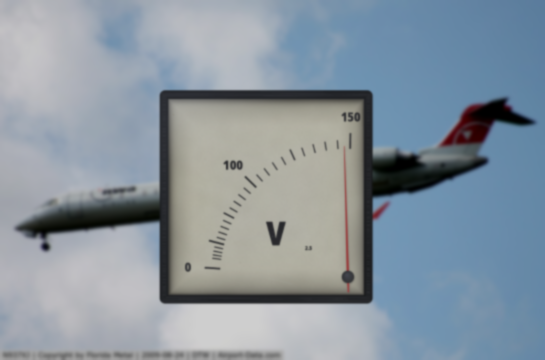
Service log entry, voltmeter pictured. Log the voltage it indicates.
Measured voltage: 147.5 V
